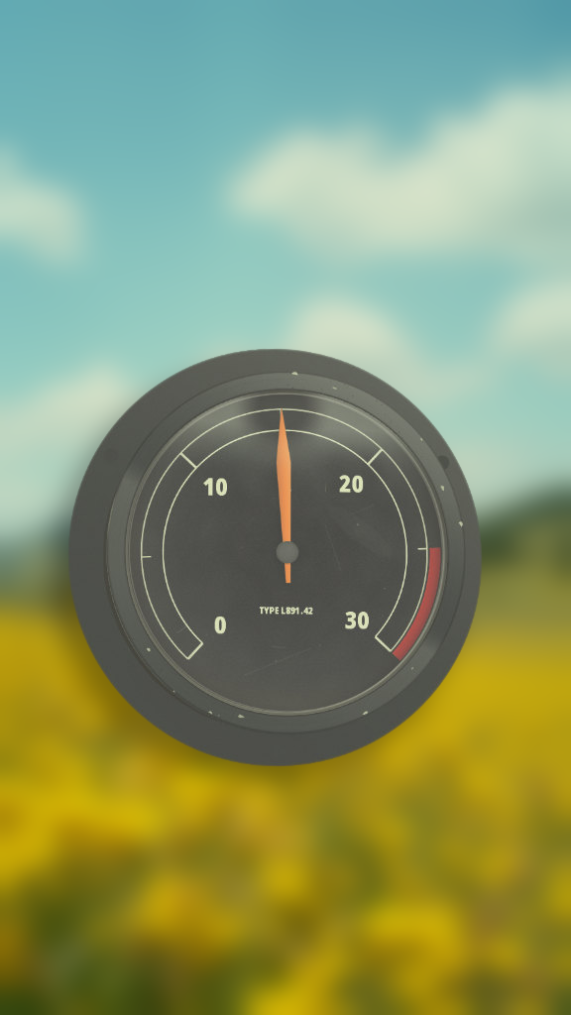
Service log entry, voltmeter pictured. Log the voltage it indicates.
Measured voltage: 15 V
